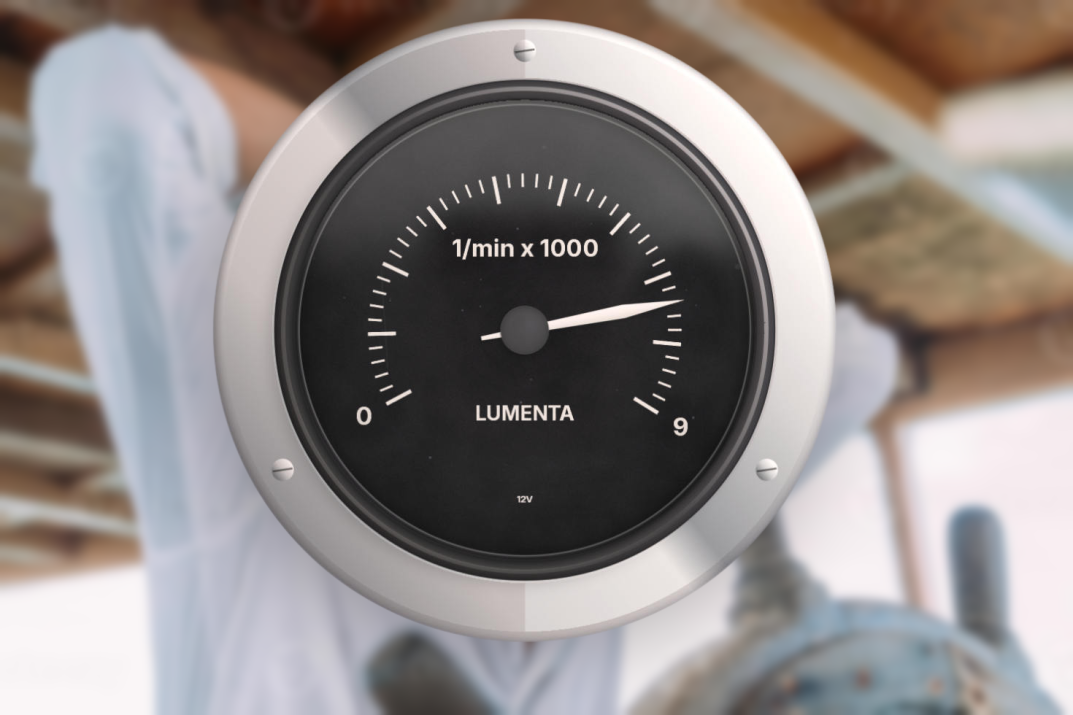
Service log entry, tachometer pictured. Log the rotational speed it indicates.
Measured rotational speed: 7400 rpm
